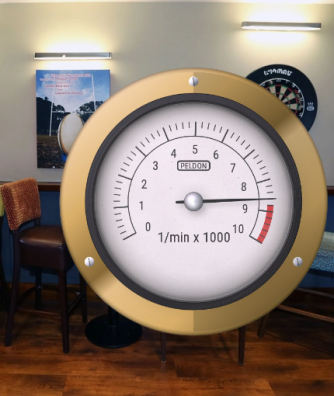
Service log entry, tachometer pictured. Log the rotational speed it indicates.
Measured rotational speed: 8600 rpm
